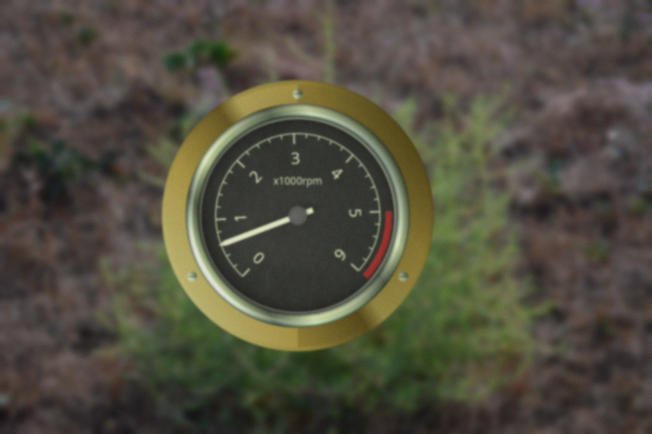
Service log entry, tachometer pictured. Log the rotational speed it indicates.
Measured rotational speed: 600 rpm
